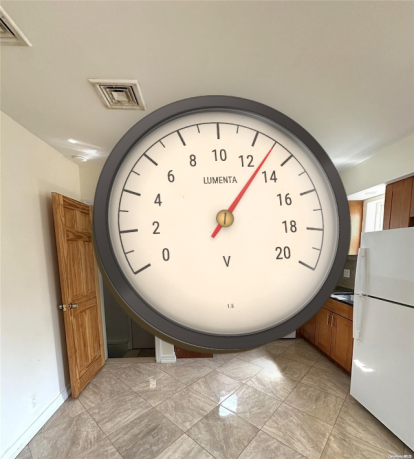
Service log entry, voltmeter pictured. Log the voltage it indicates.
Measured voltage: 13 V
